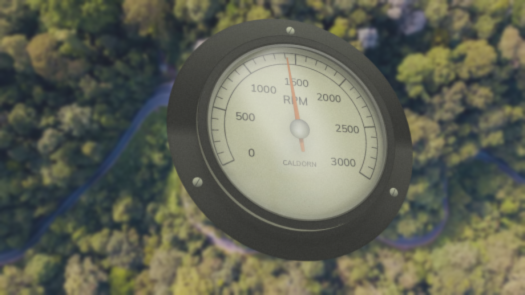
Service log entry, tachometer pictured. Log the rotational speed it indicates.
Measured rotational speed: 1400 rpm
